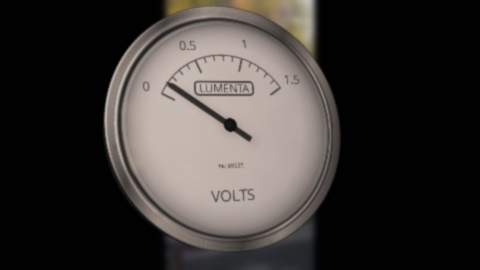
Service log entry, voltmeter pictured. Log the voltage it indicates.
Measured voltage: 0.1 V
